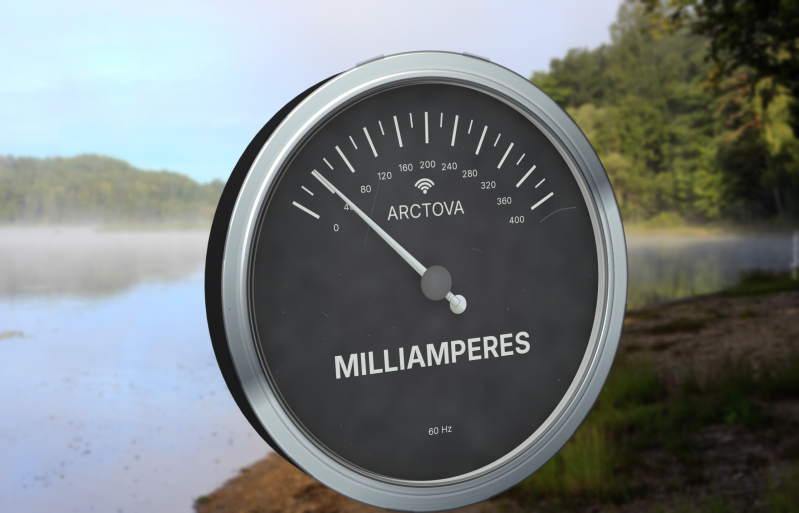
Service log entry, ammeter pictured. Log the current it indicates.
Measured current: 40 mA
